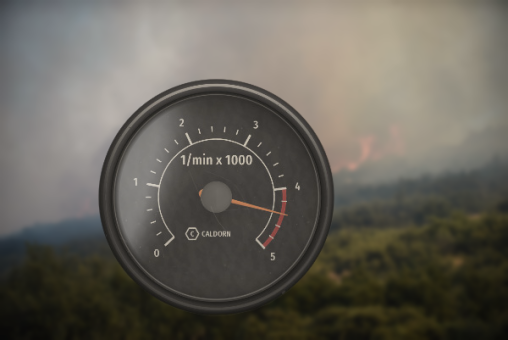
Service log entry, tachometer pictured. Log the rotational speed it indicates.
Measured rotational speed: 4400 rpm
